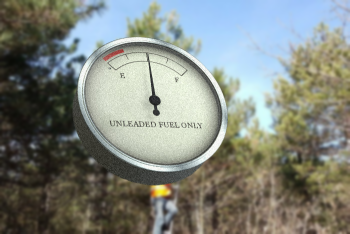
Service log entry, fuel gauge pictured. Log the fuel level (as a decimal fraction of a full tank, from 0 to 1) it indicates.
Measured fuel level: 0.5
